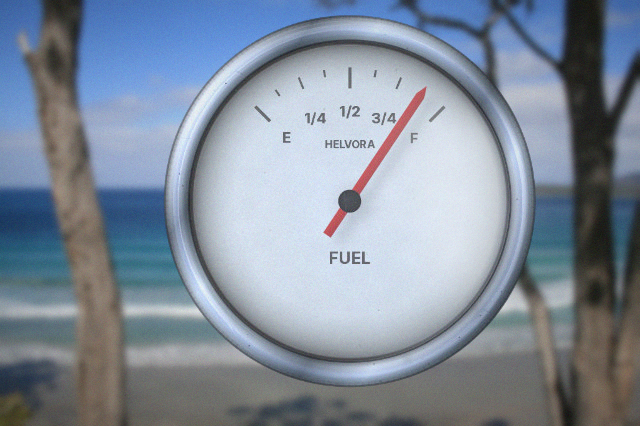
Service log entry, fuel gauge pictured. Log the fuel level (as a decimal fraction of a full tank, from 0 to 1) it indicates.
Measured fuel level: 0.875
